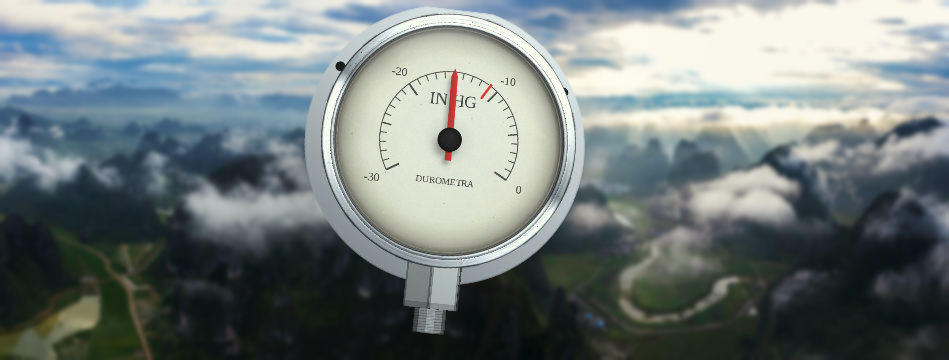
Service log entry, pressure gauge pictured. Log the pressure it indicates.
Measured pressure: -15 inHg
